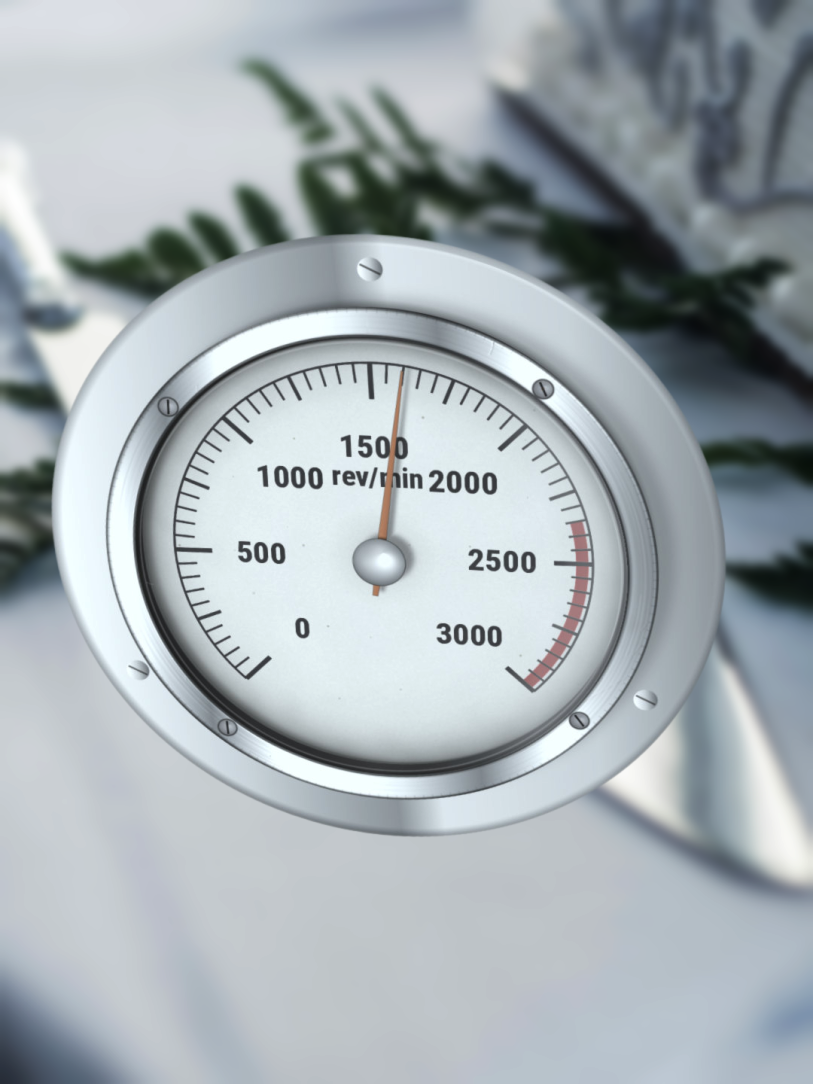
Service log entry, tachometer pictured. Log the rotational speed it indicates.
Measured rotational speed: 1600 rpm
